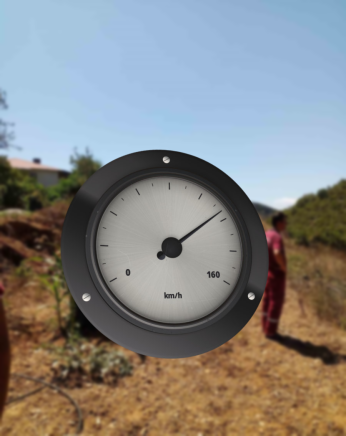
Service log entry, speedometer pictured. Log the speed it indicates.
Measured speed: 115 km/h
